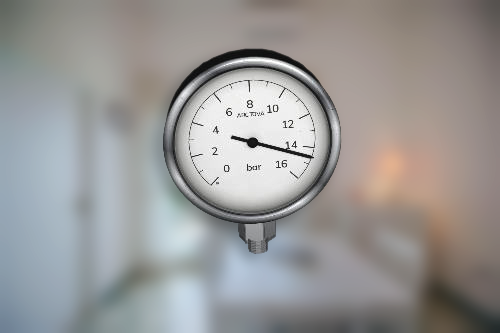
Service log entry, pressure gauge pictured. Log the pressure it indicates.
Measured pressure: 14.5 bar
